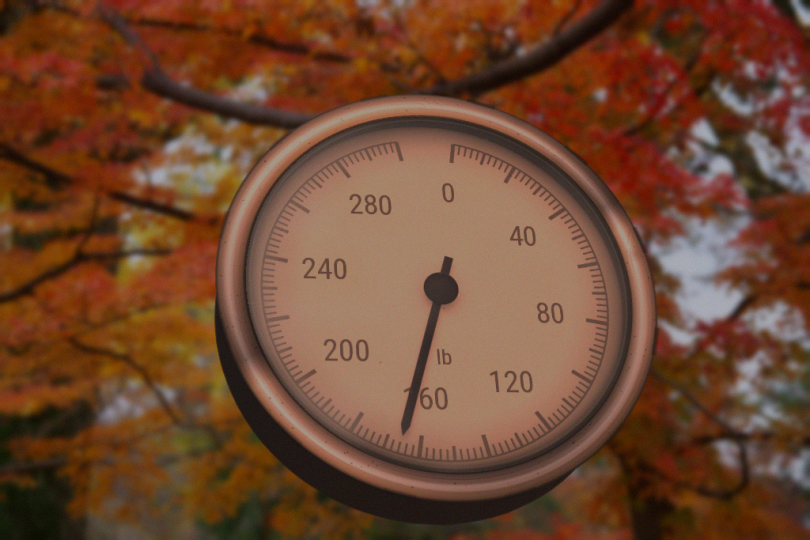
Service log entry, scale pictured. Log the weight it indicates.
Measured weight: 166 lb
